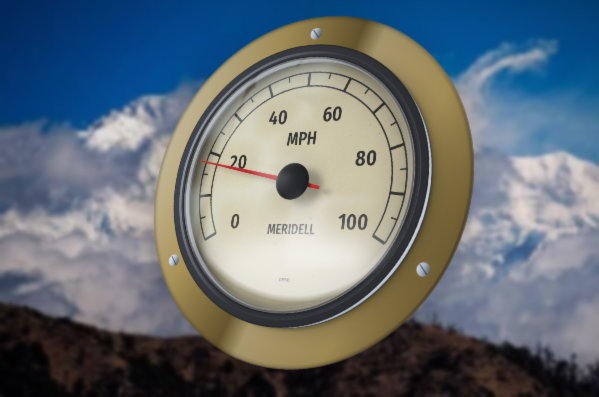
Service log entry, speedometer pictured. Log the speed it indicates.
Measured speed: 17.5 mph
